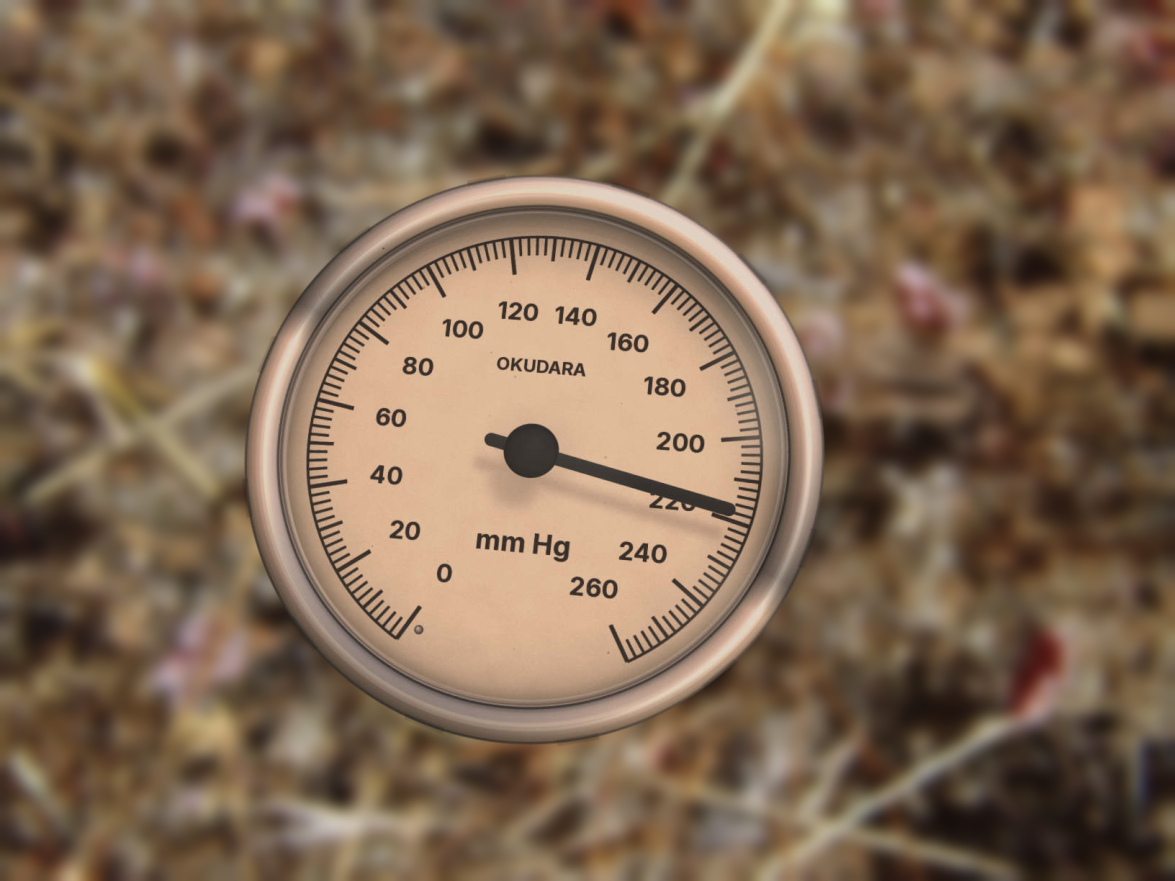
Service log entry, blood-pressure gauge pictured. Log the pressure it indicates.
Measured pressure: 218 mmHg
